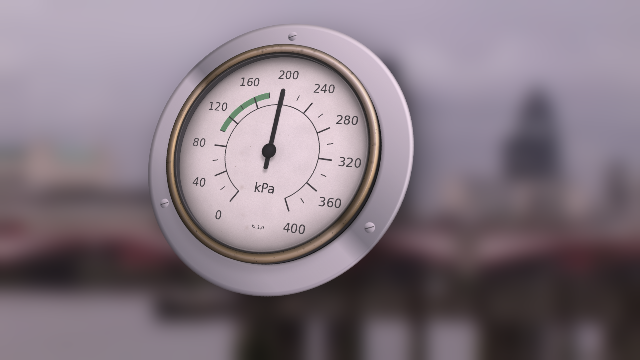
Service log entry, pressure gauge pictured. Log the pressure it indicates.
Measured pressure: 200 kPa
